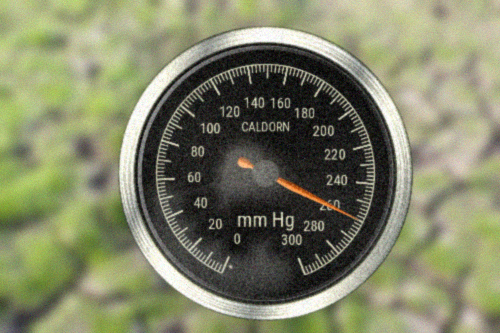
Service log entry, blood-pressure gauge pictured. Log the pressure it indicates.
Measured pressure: 260 mmHg
